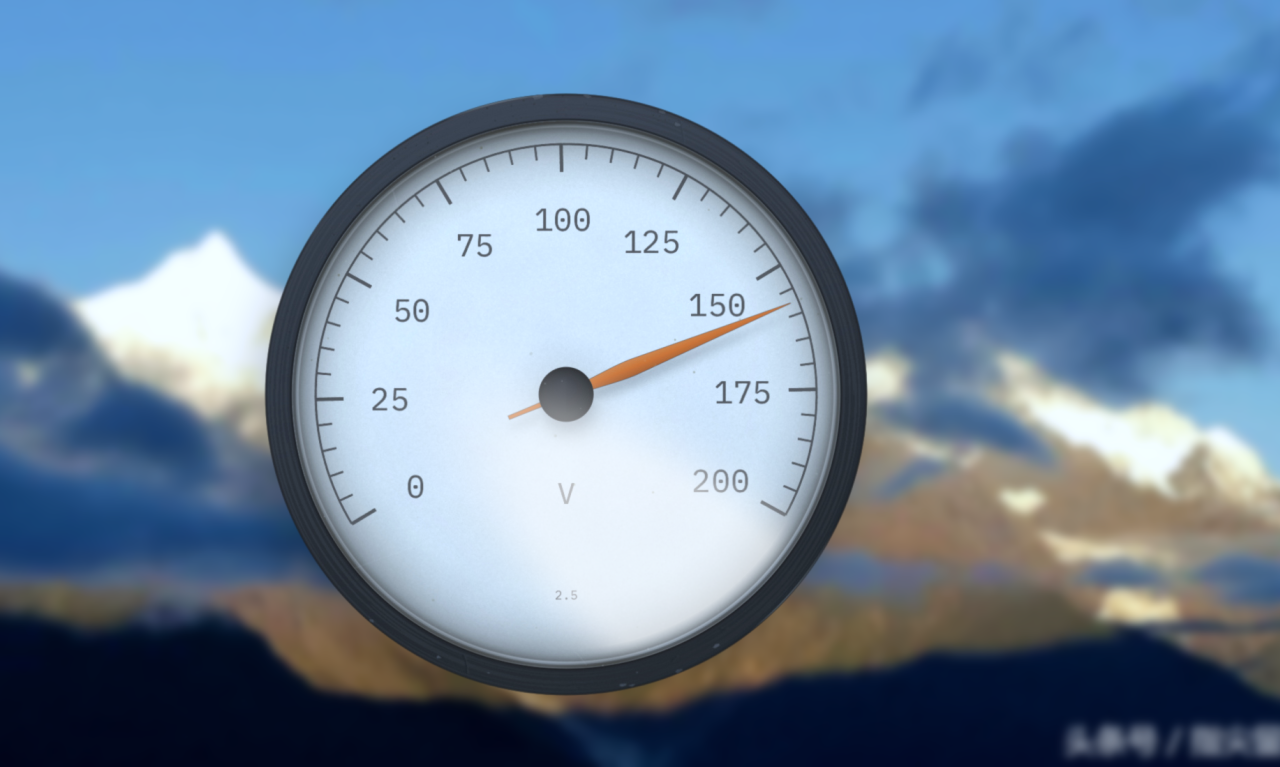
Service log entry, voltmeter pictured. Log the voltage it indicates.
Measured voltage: 157.5 V
